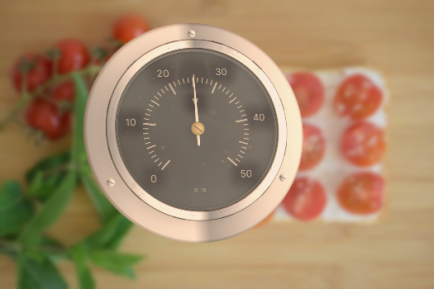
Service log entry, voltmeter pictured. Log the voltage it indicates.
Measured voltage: 25 V
